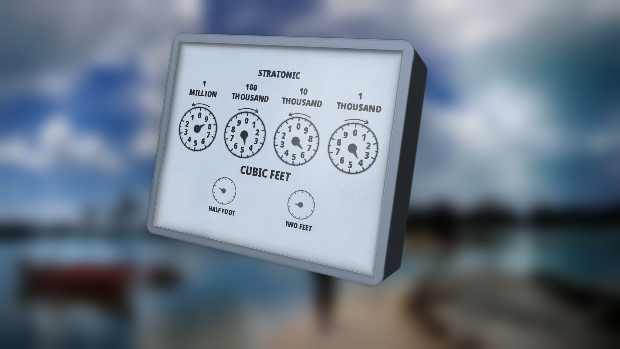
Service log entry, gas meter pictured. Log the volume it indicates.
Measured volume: 846400 ft³
